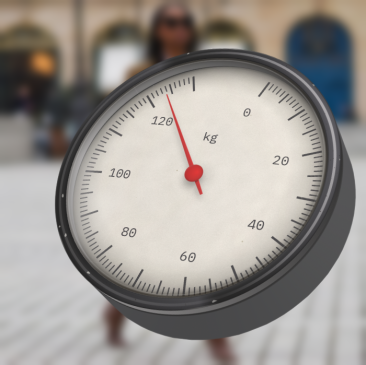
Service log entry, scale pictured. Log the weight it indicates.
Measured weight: 124 kg
